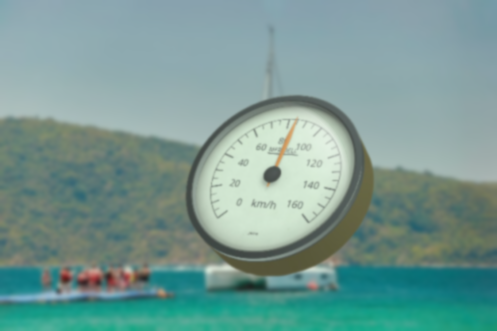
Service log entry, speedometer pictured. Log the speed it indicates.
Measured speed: 85 km/h
